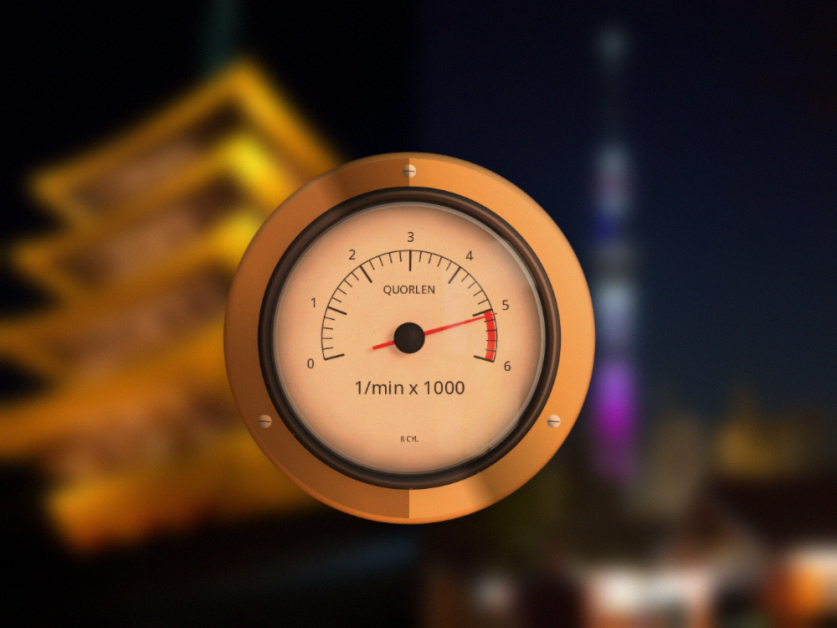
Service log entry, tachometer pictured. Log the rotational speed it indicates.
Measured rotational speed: 5100 rpm
